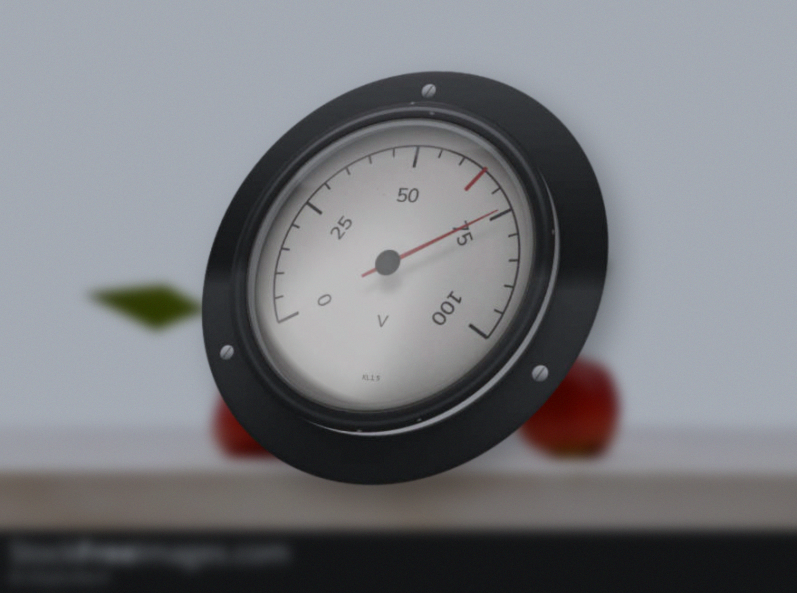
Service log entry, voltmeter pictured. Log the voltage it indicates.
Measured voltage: 75 V
